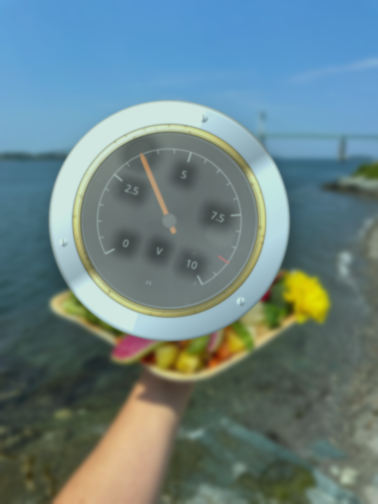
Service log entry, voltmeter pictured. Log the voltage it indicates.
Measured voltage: 3.5 V
